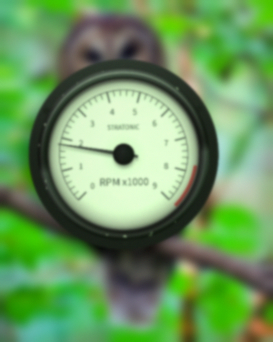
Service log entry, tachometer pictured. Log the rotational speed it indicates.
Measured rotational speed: 1800 rpm
